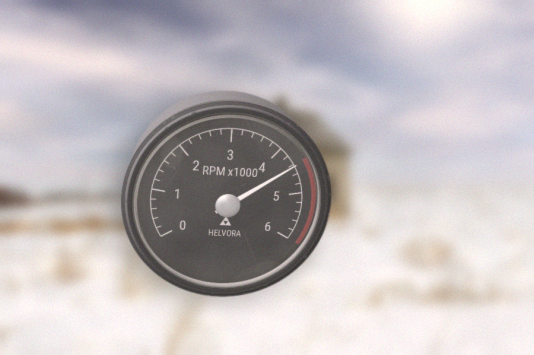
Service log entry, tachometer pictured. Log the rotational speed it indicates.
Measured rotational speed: 4400 rpm
